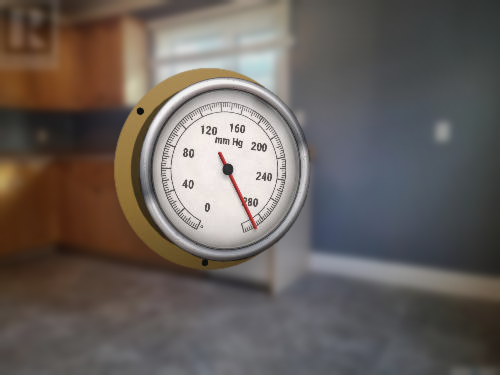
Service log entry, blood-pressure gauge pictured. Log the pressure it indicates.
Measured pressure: 290 mmHg
